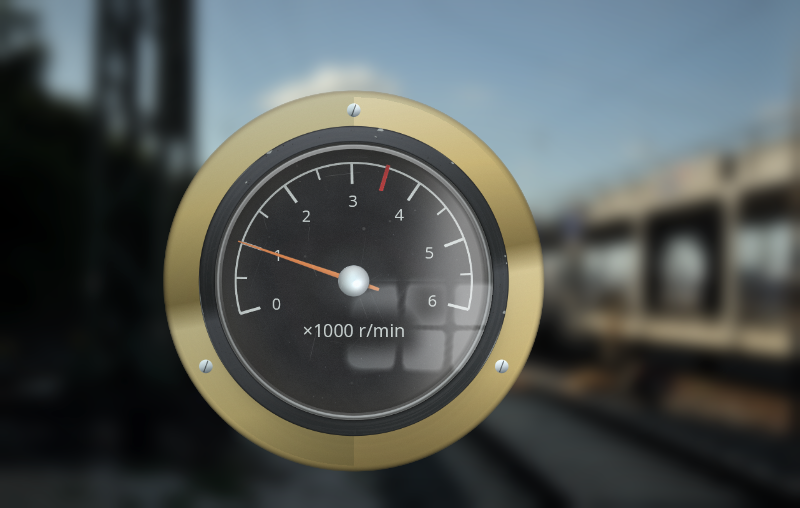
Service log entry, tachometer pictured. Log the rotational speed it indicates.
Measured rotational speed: 1000 rpm
